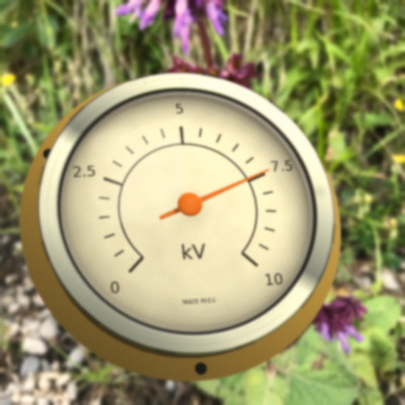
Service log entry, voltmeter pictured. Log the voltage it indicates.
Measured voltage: 7.5 kV
